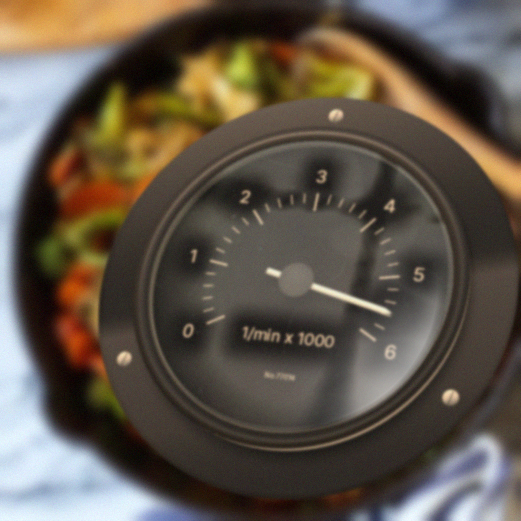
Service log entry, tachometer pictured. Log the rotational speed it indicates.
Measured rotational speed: 5600 rpm
